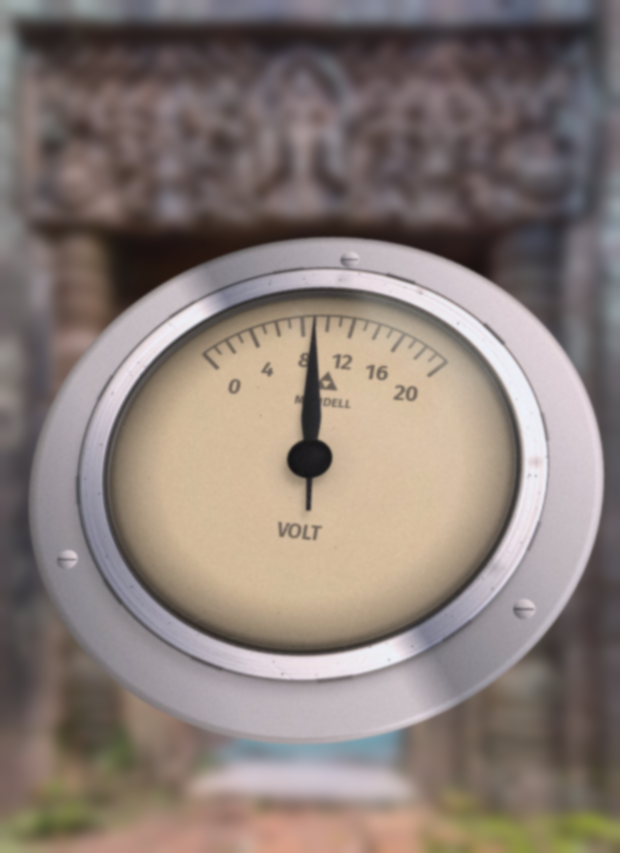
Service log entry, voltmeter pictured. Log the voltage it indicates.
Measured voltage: 9 V
